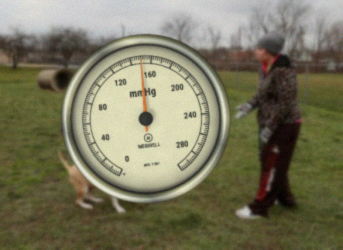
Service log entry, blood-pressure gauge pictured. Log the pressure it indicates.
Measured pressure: 150 mmHg
